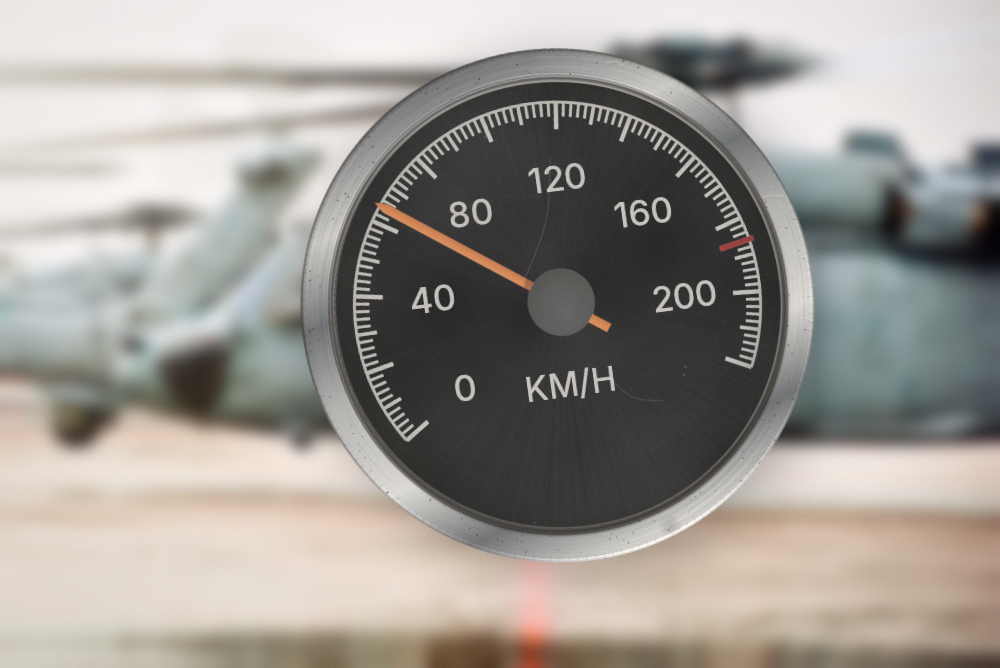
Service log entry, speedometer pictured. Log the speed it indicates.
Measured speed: 64 km/h
